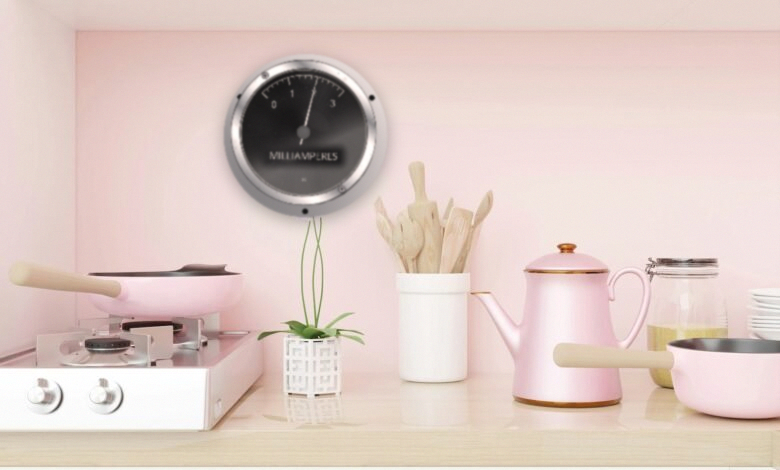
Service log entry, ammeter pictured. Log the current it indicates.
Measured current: 2 mA
